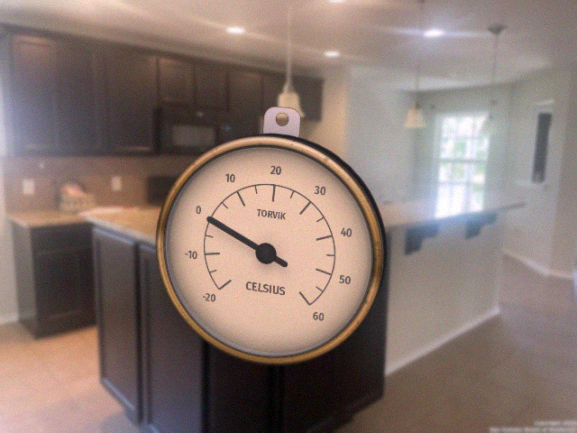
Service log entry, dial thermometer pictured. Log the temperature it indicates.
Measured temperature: 0 °C
